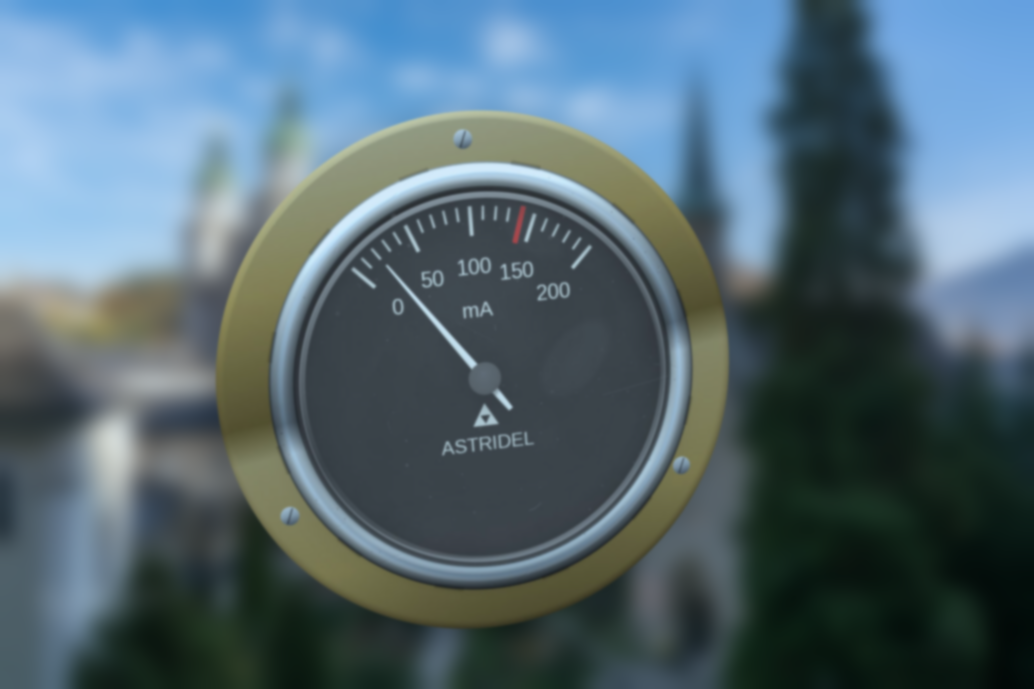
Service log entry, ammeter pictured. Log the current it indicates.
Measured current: 20 mA
